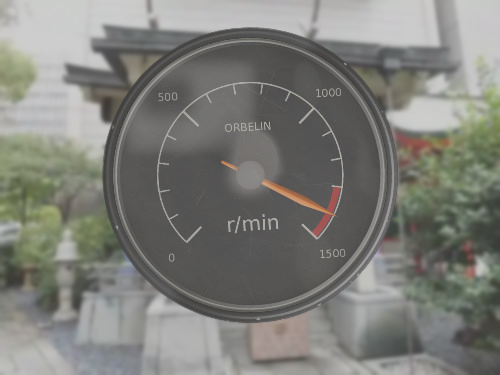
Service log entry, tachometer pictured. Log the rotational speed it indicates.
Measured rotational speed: 1400 rpm
